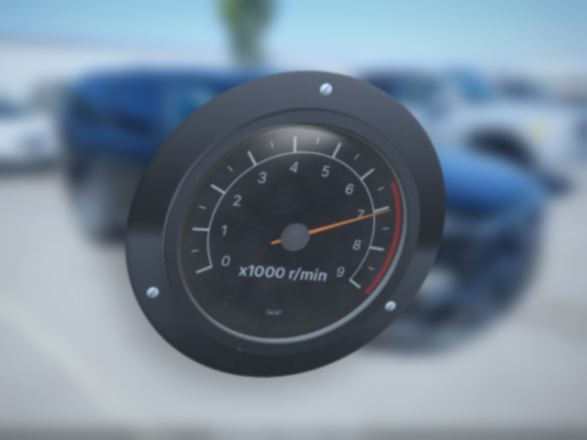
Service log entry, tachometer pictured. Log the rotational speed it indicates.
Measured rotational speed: 7000 rpm
